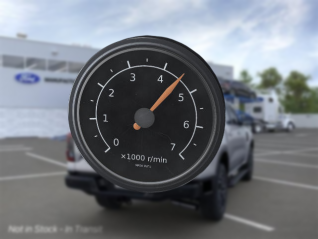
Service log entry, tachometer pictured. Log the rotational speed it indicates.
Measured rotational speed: 4500 rpm
